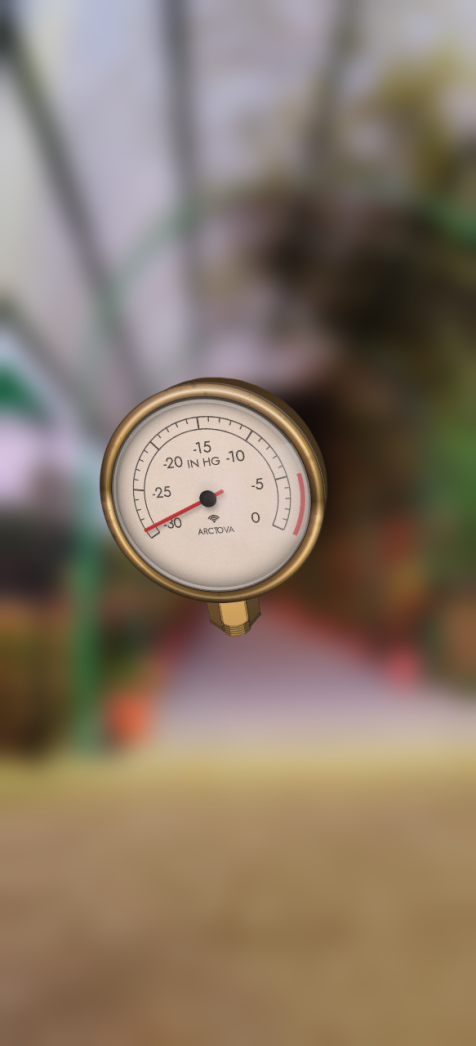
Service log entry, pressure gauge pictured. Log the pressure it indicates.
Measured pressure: -29 inHg
